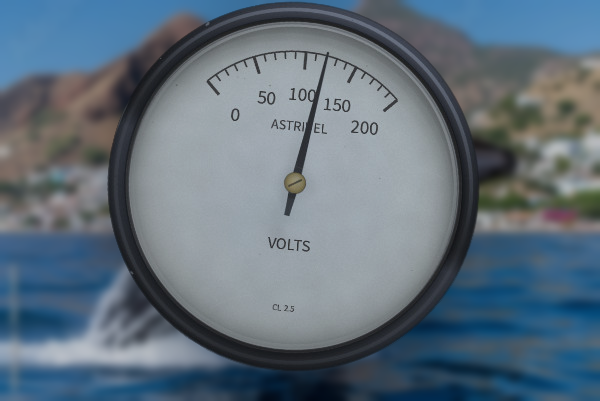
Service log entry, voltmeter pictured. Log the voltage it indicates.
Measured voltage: 120 V
